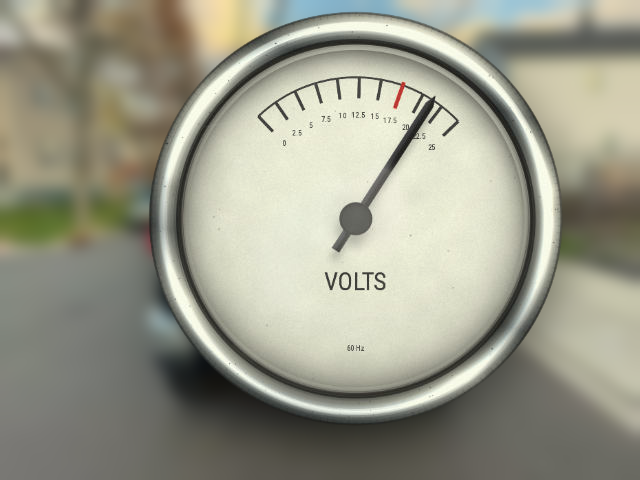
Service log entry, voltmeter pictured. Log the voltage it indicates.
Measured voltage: 21.25 V
